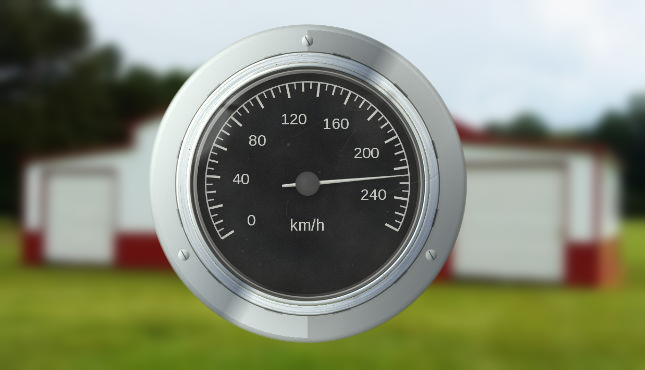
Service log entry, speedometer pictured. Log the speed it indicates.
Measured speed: 225 km/h
